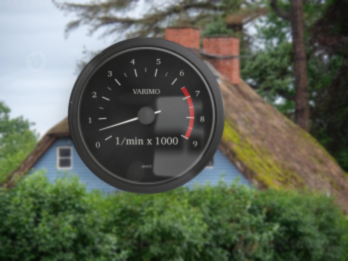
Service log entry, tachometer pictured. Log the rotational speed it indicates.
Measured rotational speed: 500 rpm
